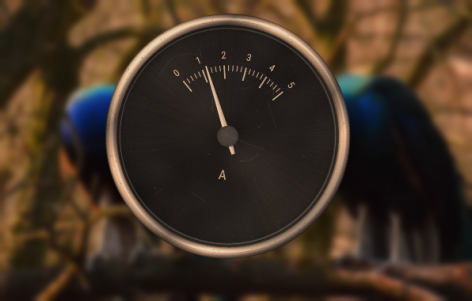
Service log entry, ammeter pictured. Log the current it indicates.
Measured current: 1.2 A
